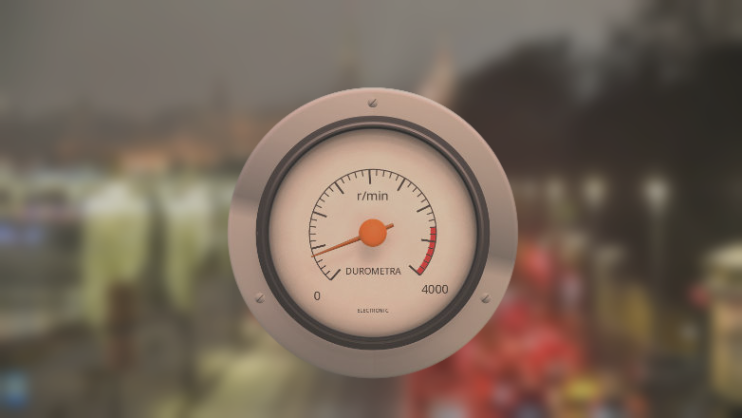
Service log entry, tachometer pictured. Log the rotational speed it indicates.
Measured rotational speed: 400 rpm
